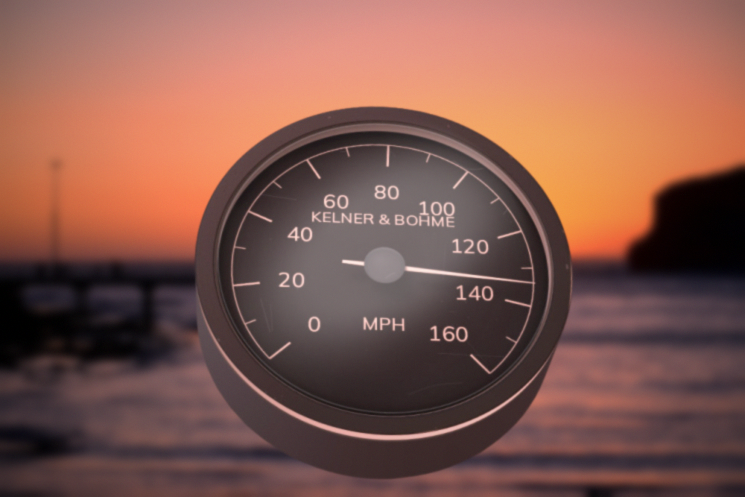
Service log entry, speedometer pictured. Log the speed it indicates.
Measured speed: 135 mph
